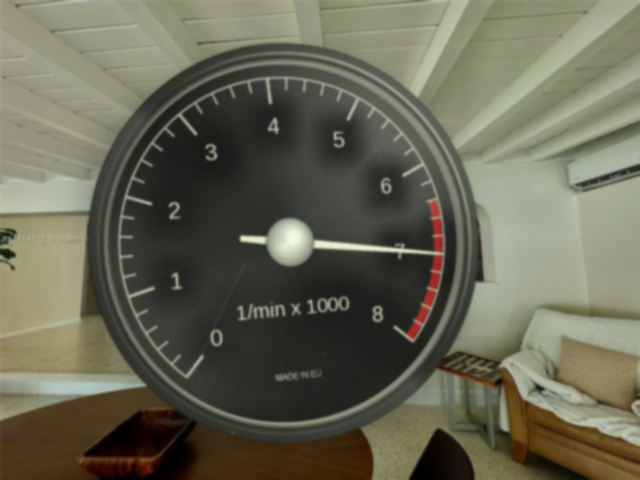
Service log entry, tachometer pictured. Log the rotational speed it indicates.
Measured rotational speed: 7000 rpm
